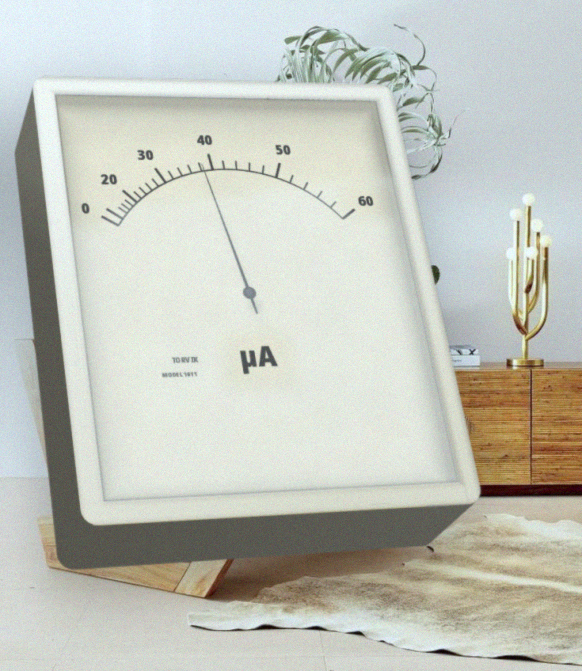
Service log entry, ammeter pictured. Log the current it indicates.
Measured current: 38 µA
